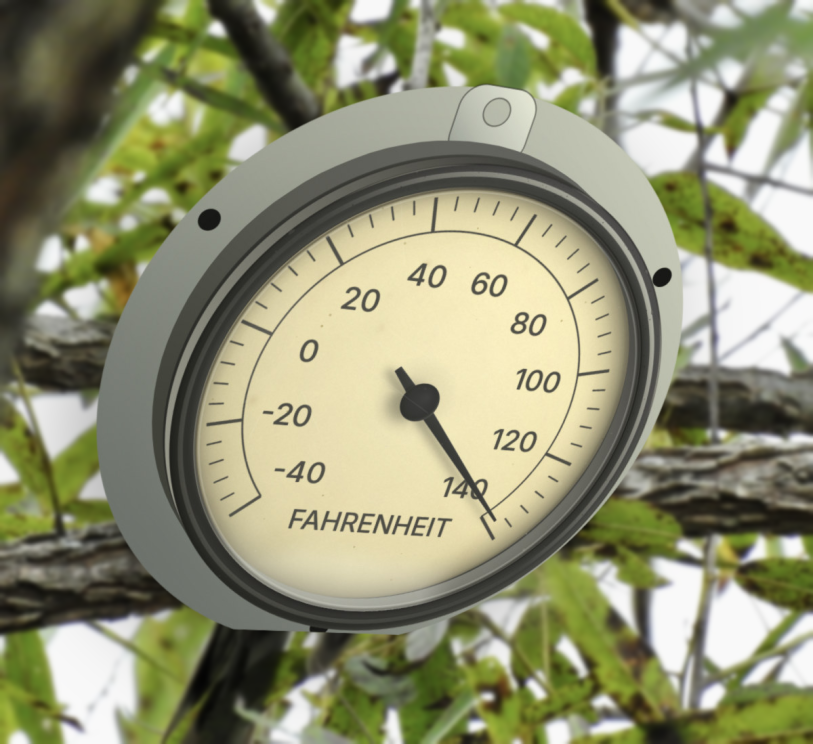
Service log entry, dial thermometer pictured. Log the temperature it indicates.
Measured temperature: 138 °F
